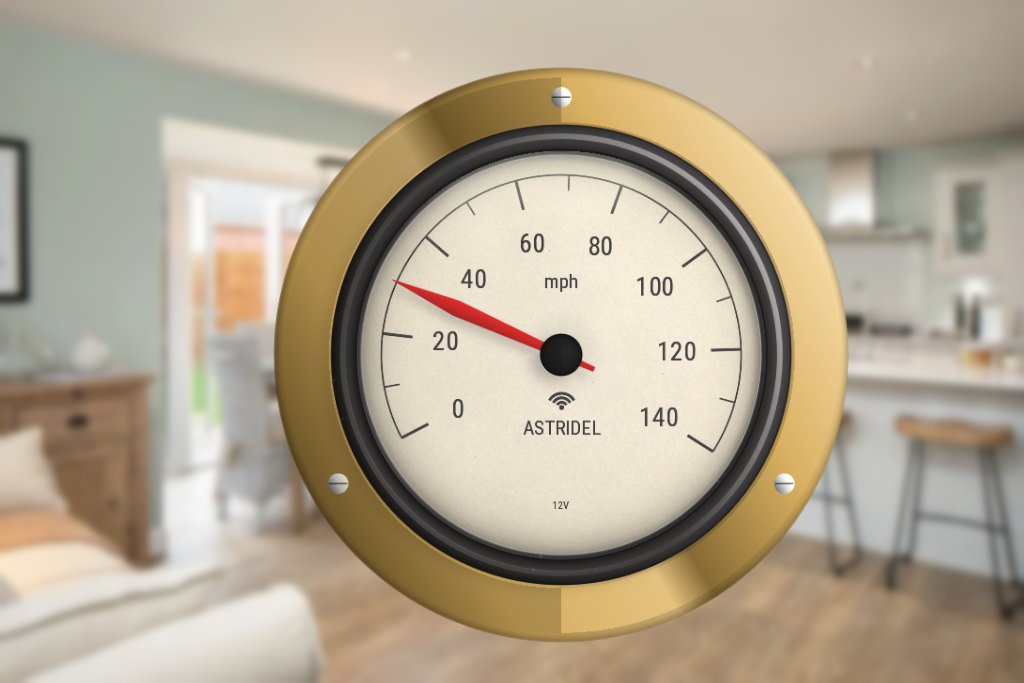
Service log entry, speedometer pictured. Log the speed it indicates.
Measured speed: 30 mph
